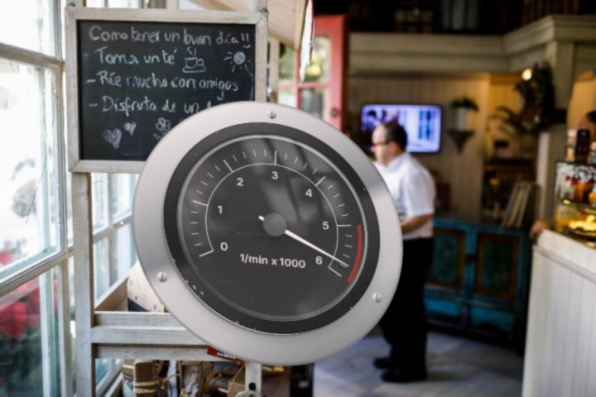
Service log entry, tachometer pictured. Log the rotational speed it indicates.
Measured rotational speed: 5800 rpm
